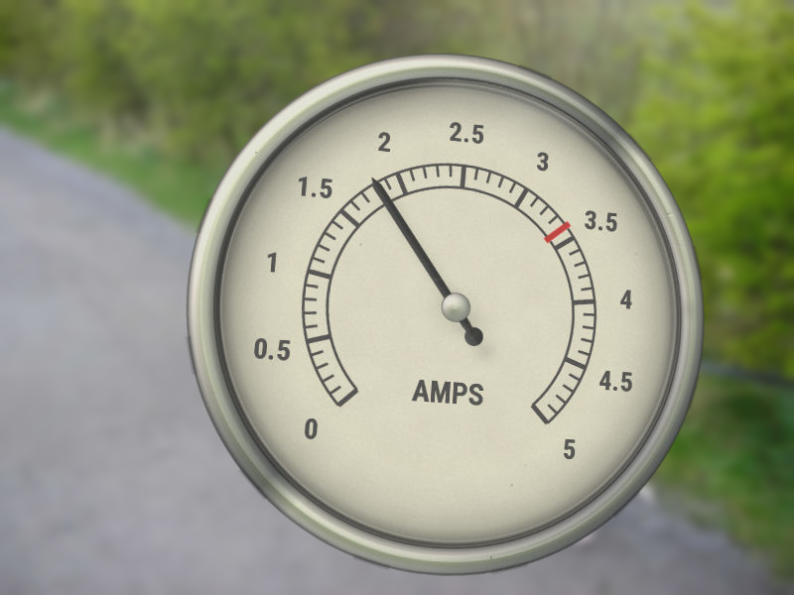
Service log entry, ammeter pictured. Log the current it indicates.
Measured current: 1.8 A
